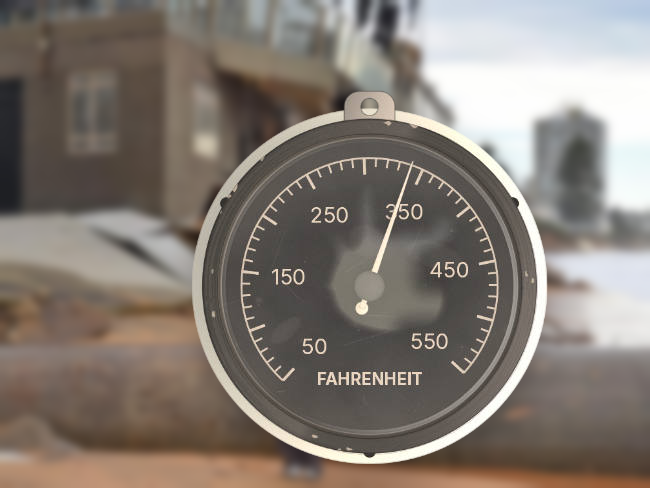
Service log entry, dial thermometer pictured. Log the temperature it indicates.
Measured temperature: 340 °F
